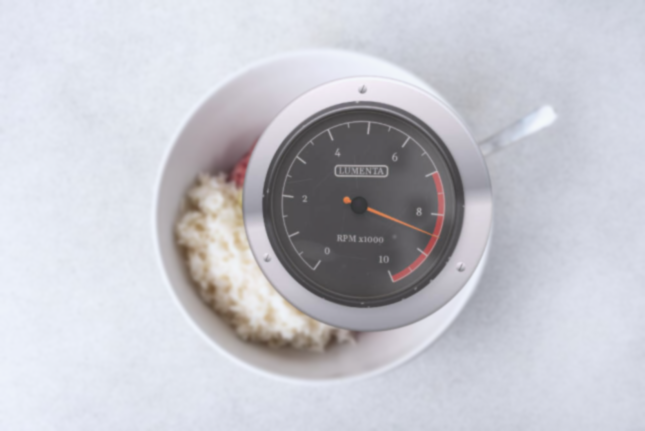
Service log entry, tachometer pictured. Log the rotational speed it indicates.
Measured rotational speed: 8500 rpm
